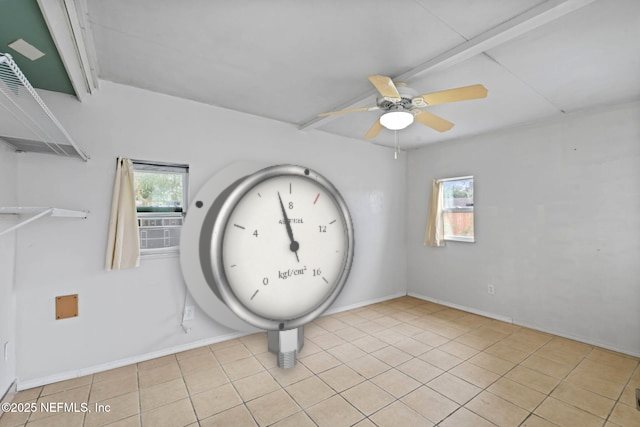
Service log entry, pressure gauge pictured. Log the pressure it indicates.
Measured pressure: 7 kg/cm²
